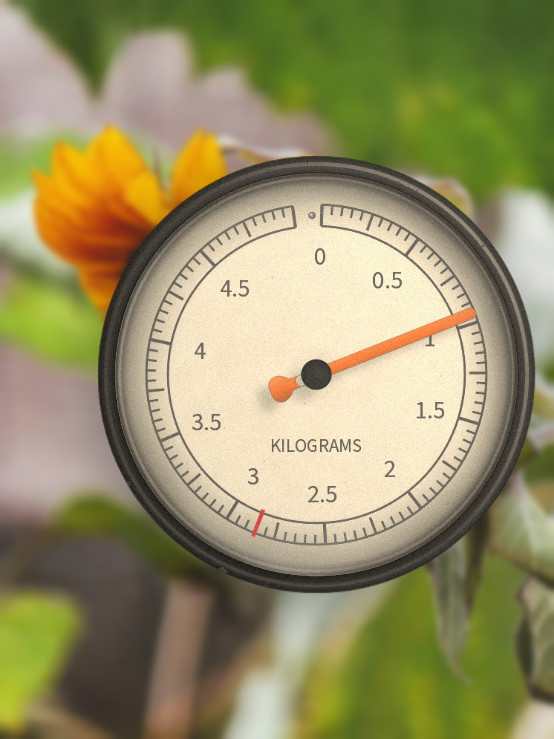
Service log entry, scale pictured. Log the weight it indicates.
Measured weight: 0.95 kg
